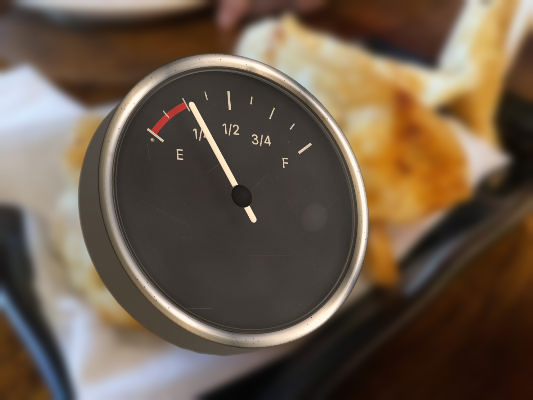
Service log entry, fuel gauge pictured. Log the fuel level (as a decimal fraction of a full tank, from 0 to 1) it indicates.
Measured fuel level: 0.25
